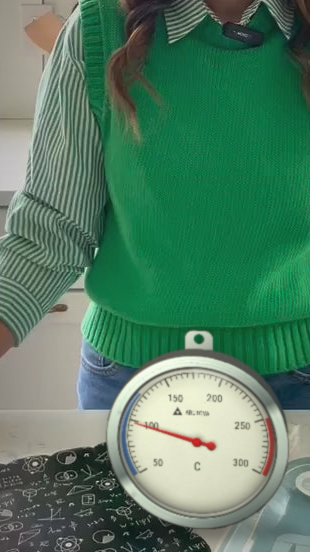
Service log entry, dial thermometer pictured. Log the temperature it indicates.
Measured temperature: 100 °C
